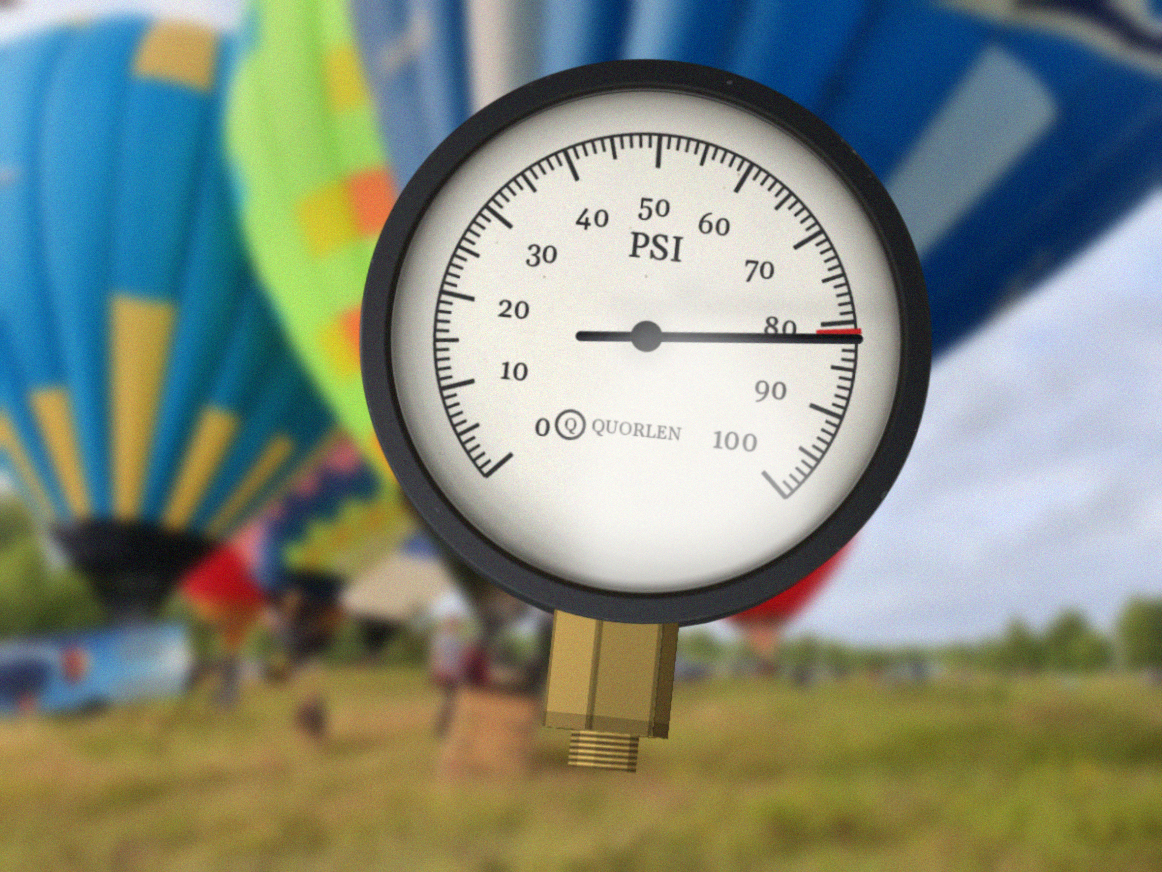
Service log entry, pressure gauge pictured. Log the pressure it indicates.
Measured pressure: 82 psi
